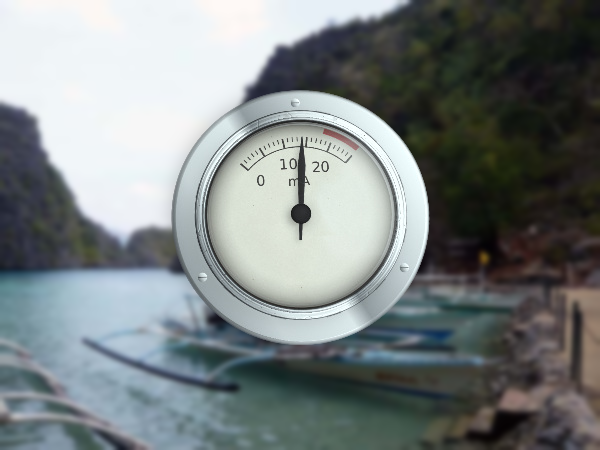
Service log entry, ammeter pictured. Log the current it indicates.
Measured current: 14 mA
